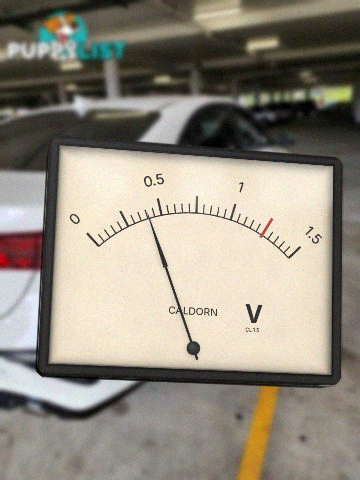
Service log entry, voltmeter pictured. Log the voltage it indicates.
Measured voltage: 0.4 V
